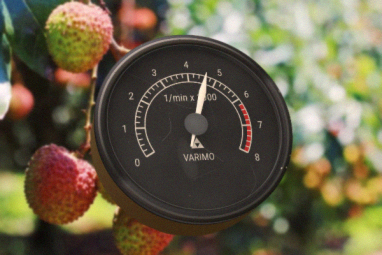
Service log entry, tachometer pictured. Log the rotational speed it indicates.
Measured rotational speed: 4600 rpm
